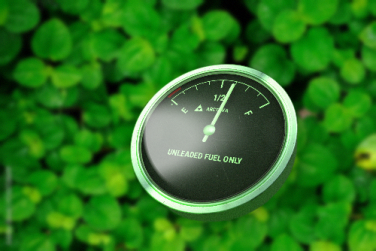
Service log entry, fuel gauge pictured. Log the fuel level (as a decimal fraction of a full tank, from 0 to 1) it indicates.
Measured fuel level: 0.625
